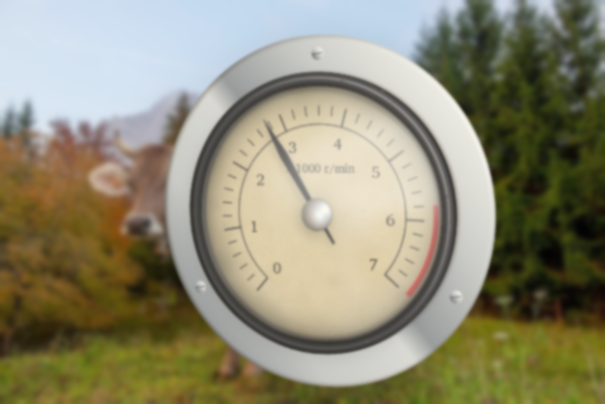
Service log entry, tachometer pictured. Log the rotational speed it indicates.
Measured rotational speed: 2800 rpm
